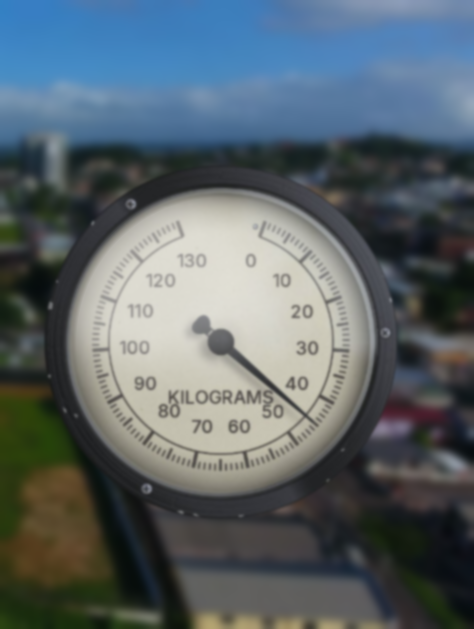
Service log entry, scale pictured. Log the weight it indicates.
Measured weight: 45 kg
